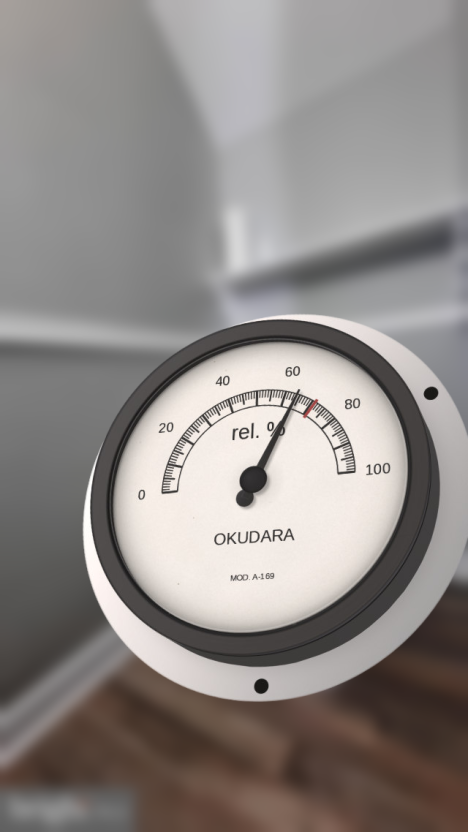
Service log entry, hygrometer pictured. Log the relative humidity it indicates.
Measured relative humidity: 65 %
